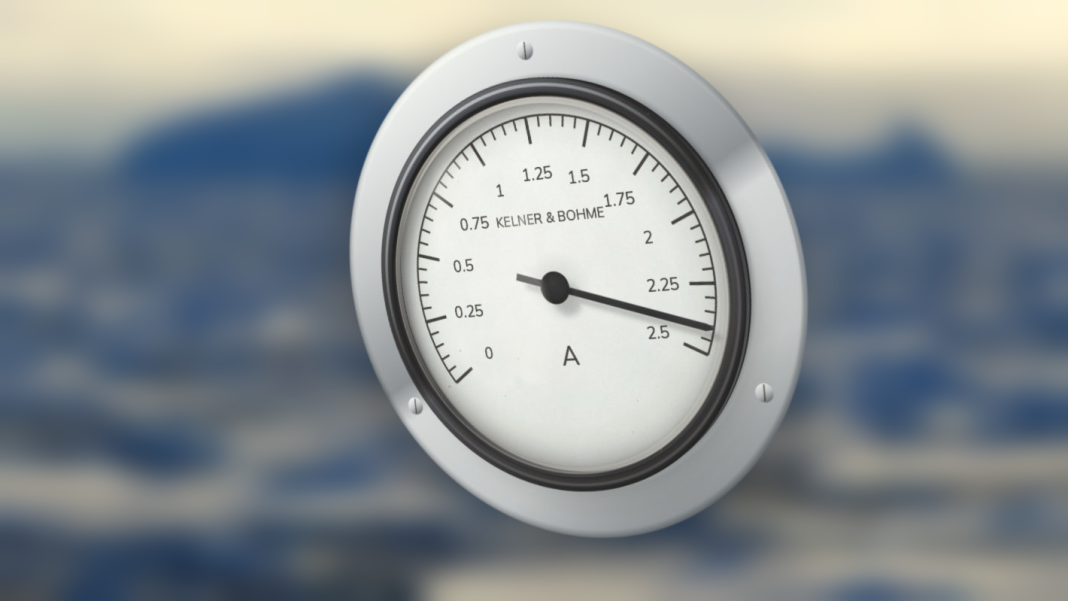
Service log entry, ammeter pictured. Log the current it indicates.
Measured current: 2.4 A
